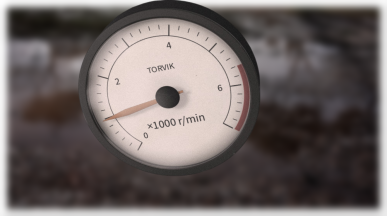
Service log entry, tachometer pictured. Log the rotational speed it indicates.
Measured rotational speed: 1000 rpm
